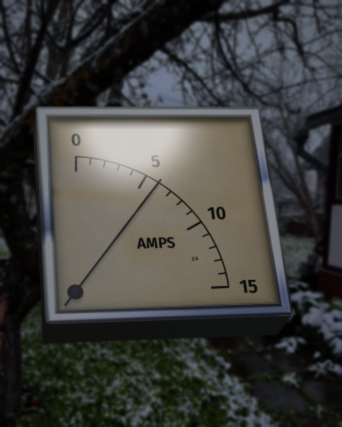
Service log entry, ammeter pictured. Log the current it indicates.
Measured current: 6 A
